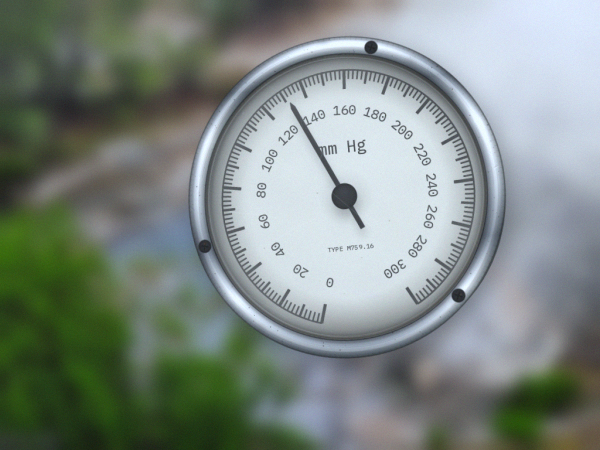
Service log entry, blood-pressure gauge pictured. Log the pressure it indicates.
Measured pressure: 132 mmHg
